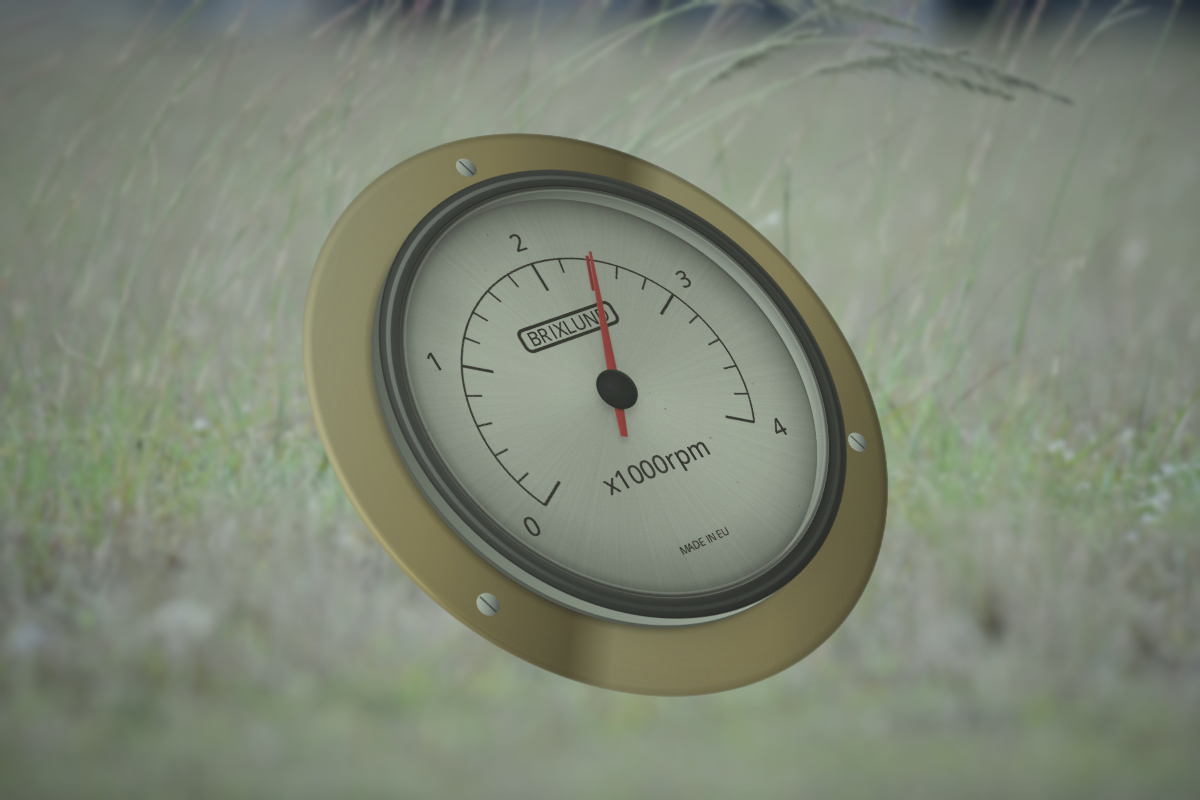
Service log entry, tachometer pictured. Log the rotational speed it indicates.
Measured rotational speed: 2400 rpm
